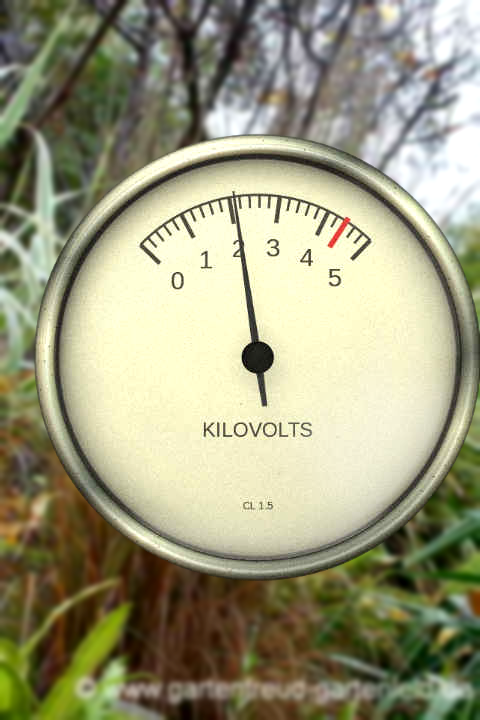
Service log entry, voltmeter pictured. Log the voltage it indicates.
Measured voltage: 2.1 kV
